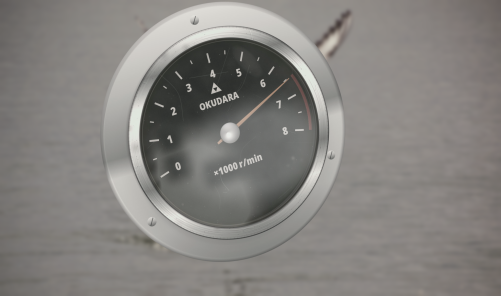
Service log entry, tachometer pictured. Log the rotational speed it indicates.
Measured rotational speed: 6500 rpm
